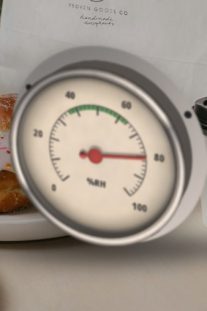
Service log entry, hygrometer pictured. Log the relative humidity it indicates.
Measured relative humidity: 80 %
